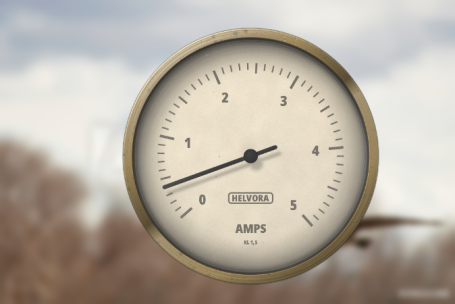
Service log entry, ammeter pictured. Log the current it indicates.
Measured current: 0.4 A
